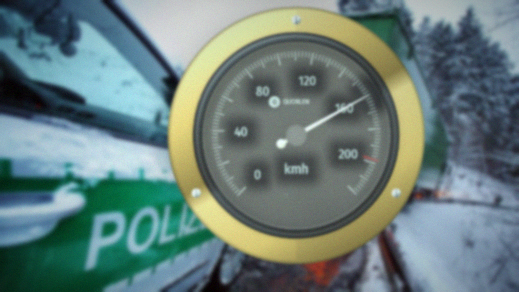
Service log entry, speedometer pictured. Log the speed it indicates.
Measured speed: 160 km/h
